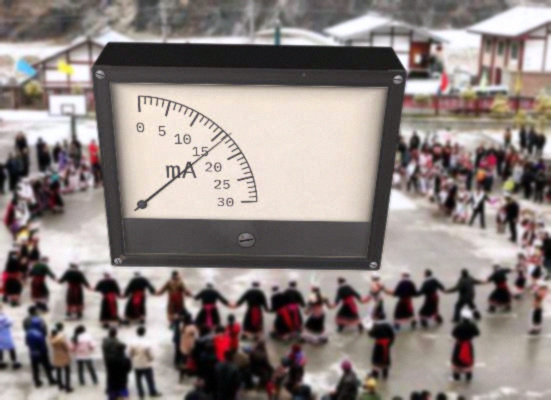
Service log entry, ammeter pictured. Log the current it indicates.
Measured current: 16 mA
